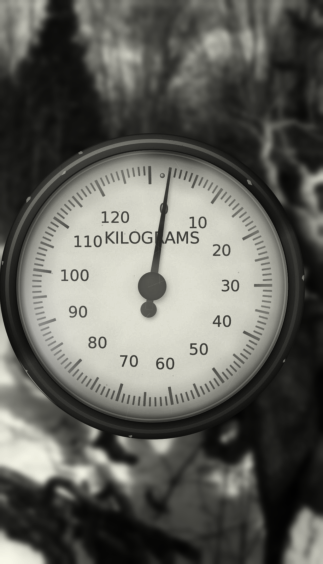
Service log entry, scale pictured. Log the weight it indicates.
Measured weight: 0 kg
